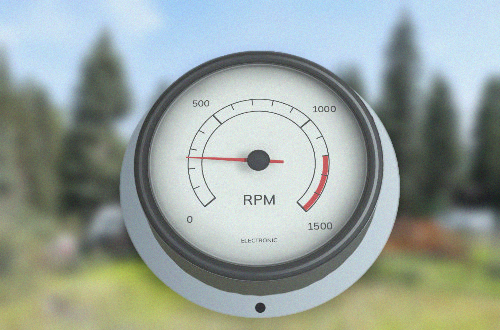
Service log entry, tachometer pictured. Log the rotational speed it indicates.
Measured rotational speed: 250 rpm
